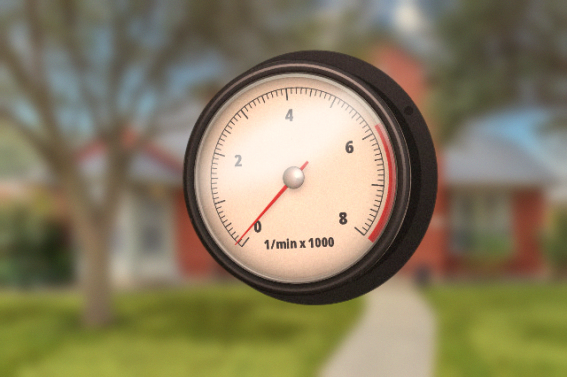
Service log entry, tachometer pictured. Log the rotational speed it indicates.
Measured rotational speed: 100 rpm
